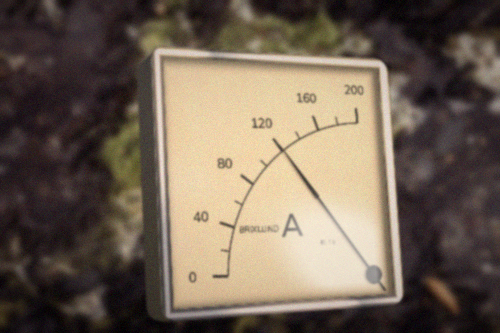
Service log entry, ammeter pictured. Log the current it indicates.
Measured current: 120 A
